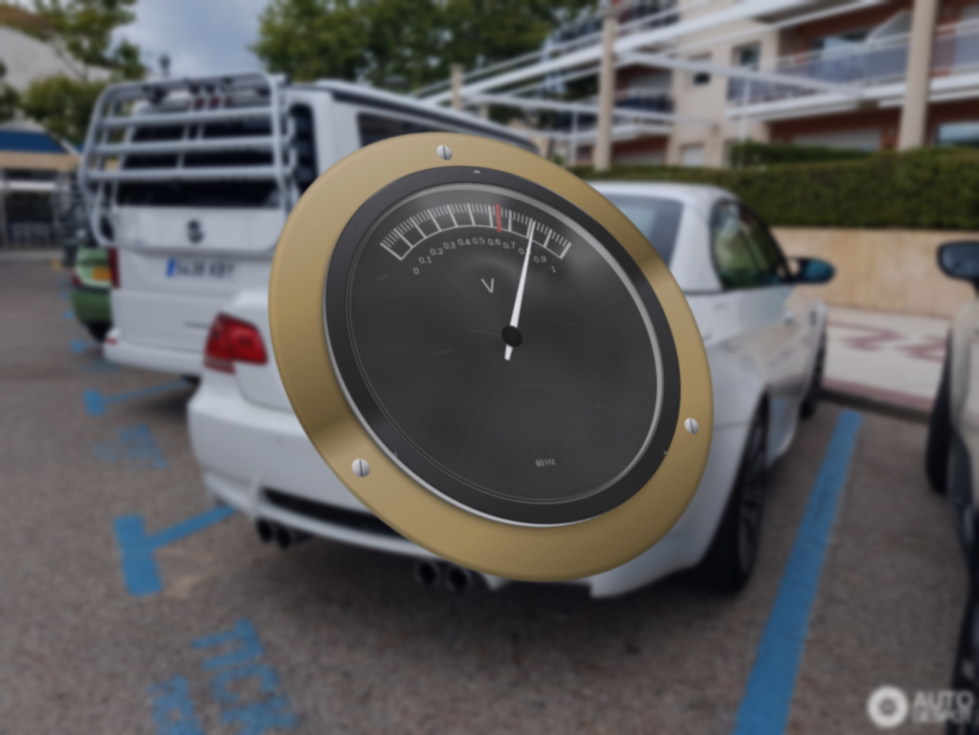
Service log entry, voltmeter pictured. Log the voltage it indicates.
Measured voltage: 0.8 V
